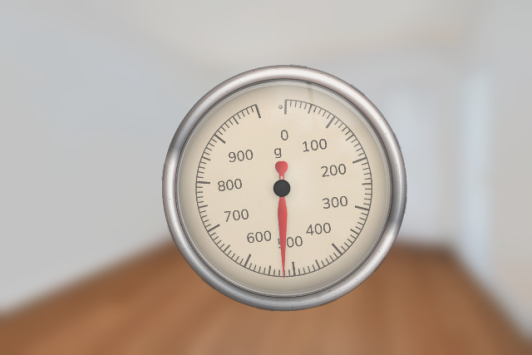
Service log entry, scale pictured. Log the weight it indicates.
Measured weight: 520 g
